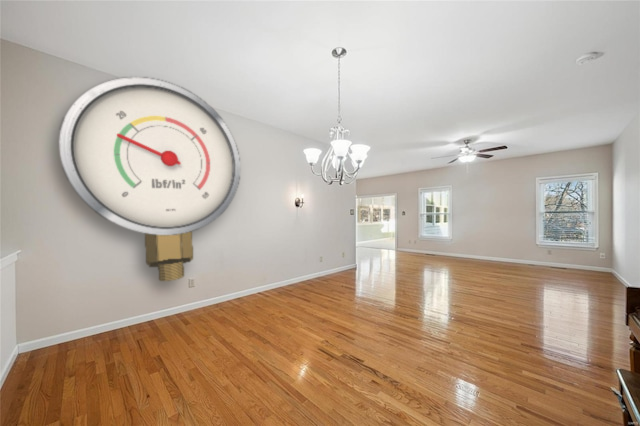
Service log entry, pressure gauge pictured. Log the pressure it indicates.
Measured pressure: 15 psi
